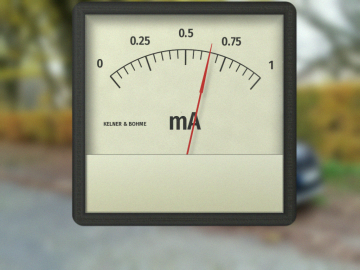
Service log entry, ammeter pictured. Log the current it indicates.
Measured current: 0.65 mA
